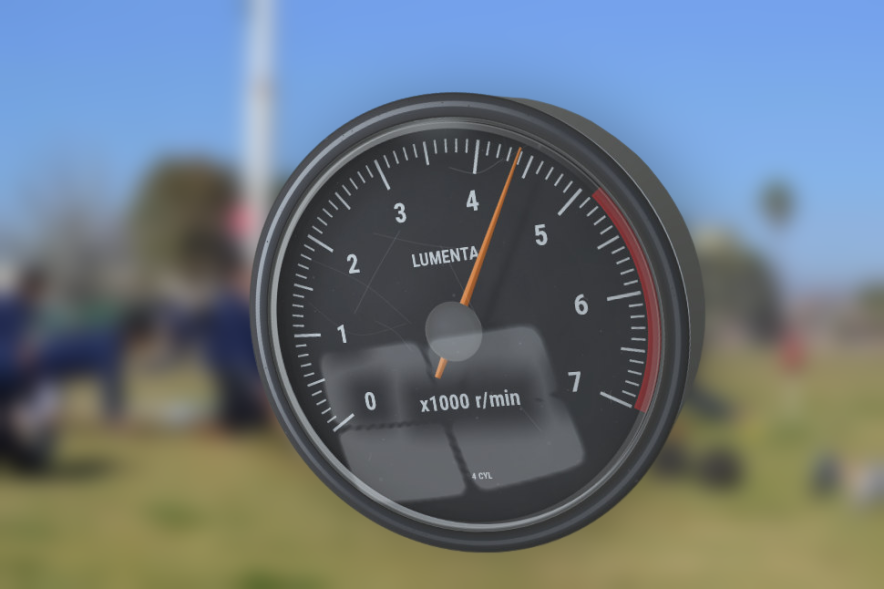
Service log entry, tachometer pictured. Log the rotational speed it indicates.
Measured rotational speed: 4400 rpm
